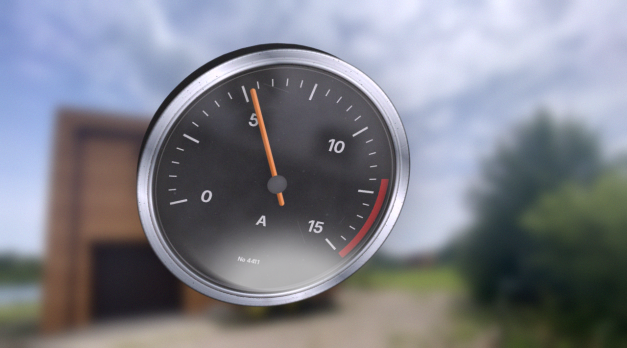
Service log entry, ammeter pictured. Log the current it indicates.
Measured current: 5.25 A
